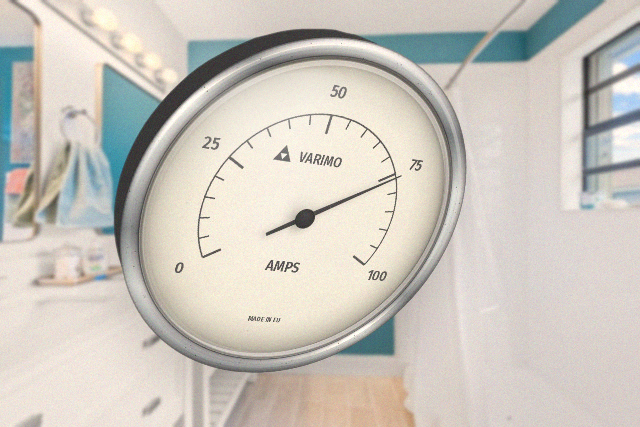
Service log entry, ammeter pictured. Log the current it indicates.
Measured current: 75 A
